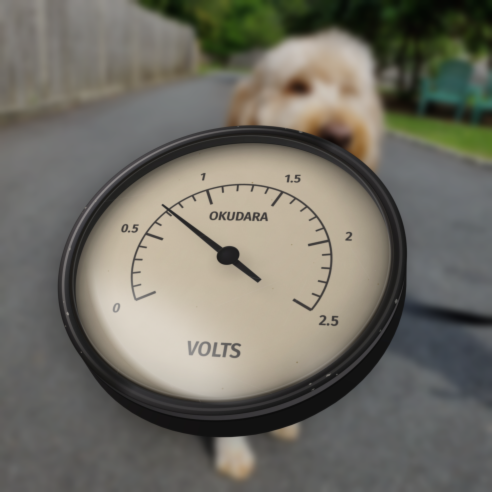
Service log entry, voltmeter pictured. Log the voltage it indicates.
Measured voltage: 0.7 V
